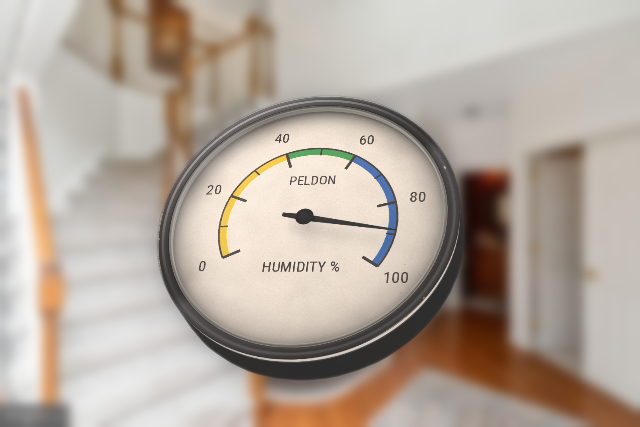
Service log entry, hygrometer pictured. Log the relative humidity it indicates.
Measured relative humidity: 90 %
